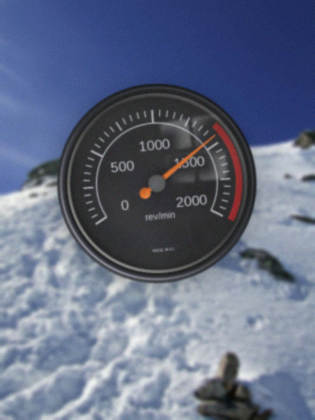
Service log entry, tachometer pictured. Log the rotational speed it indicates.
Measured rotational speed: 1450 rpm
